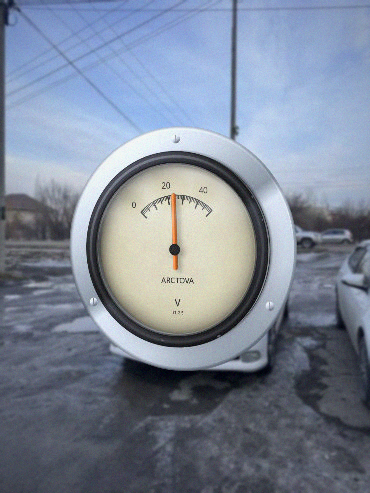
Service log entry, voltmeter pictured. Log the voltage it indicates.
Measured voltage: 25 V
